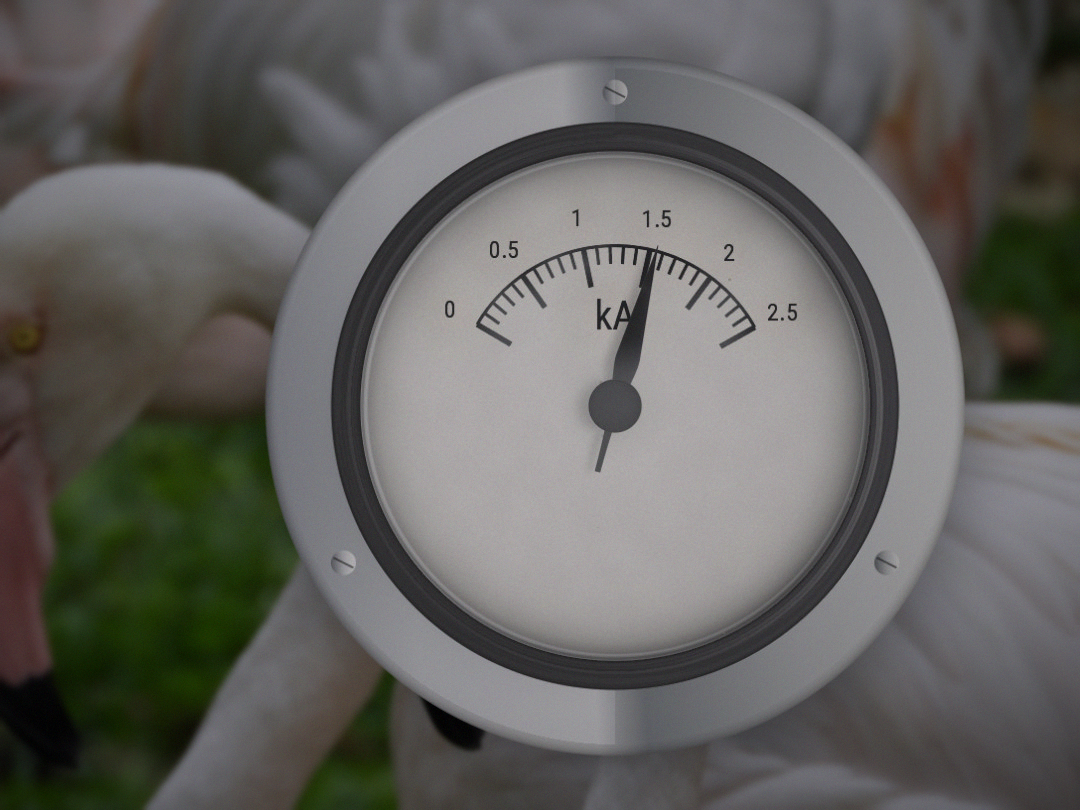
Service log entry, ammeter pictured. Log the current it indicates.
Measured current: 1.55 kA
